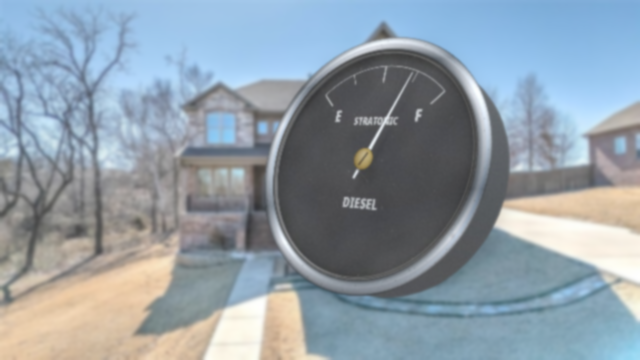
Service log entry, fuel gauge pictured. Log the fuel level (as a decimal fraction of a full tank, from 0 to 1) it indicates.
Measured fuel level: 0.75
